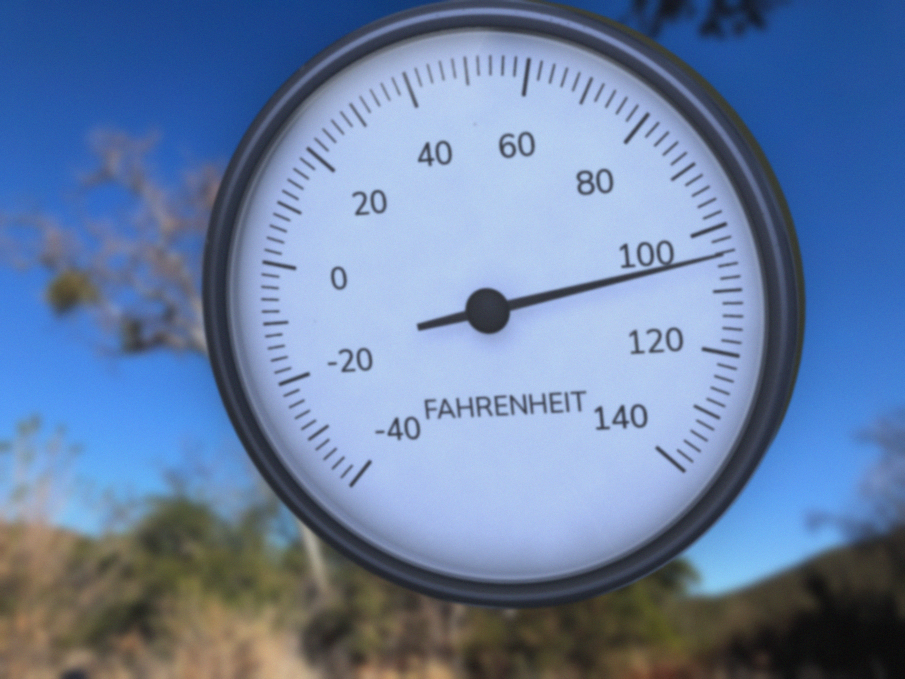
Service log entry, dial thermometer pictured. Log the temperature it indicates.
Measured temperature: 104 °F
